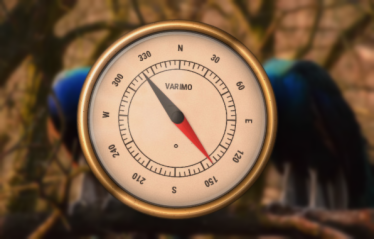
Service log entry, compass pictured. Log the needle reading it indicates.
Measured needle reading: 140 °
